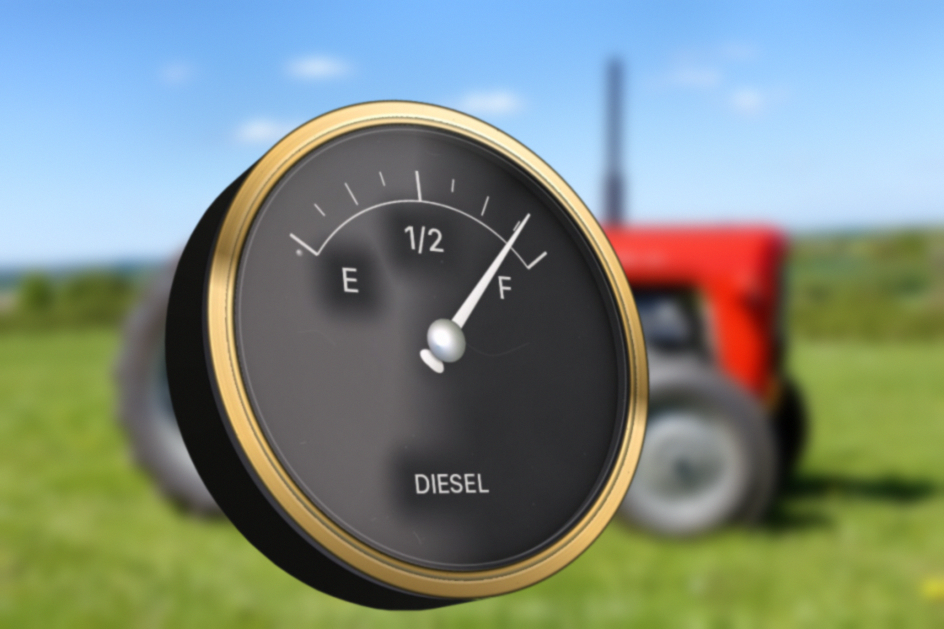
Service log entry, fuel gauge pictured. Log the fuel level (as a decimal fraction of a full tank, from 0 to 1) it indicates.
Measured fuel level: 0.875
